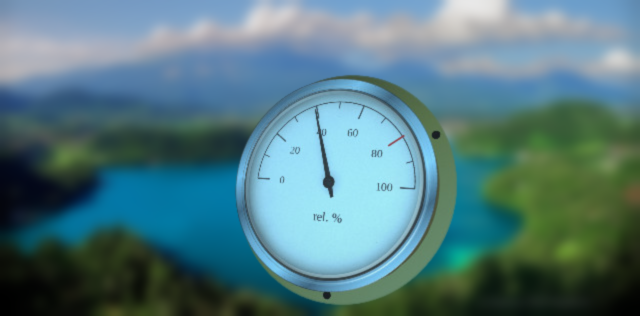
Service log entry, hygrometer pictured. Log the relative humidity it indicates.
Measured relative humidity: 40 %
